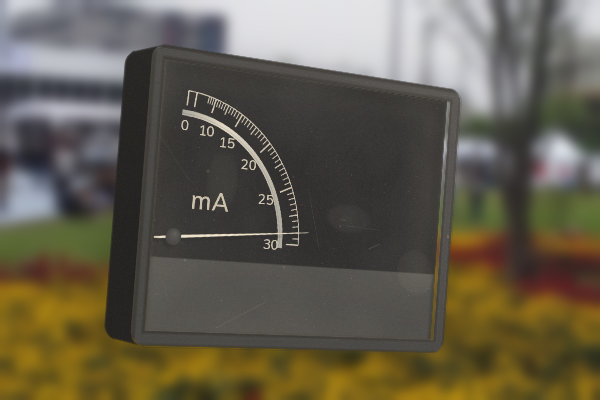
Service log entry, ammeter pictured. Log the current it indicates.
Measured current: 29 mA
